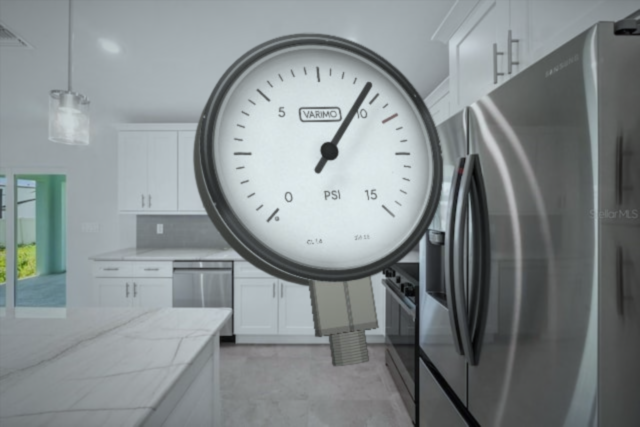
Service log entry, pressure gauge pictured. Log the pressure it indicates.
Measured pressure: 9.5 psi
